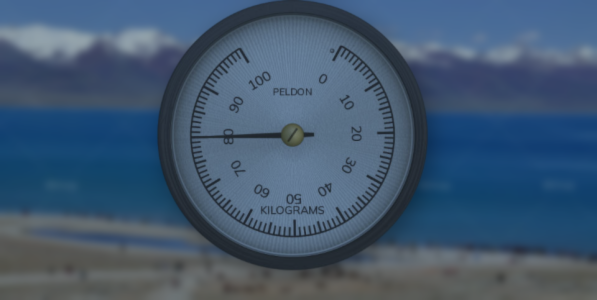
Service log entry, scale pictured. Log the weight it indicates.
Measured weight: 80 kg
